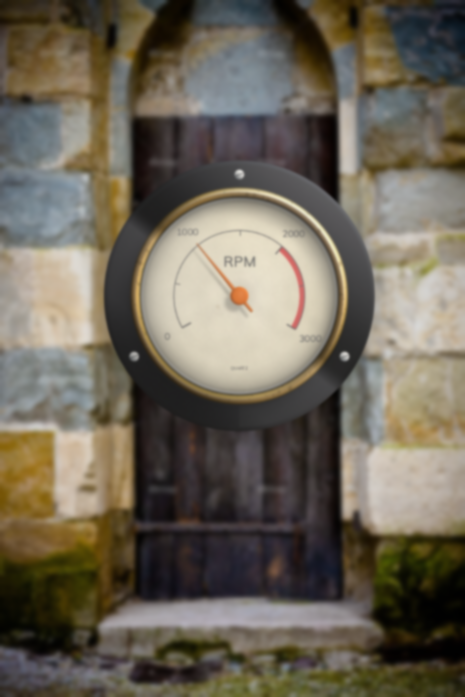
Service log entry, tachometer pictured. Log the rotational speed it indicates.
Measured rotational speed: 1000 rpm
